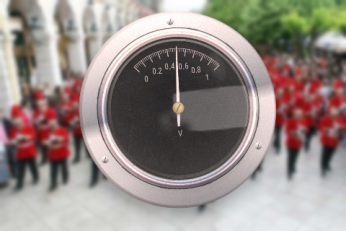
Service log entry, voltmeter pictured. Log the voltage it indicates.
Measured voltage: 0.5 V
